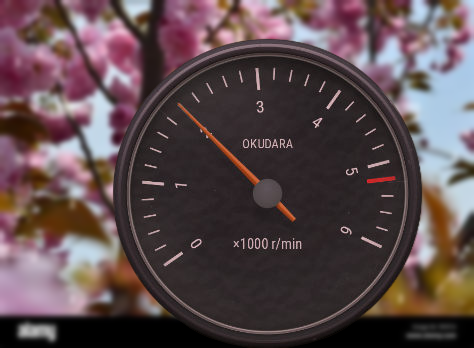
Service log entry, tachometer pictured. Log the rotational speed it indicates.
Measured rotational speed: 2000 rpm
